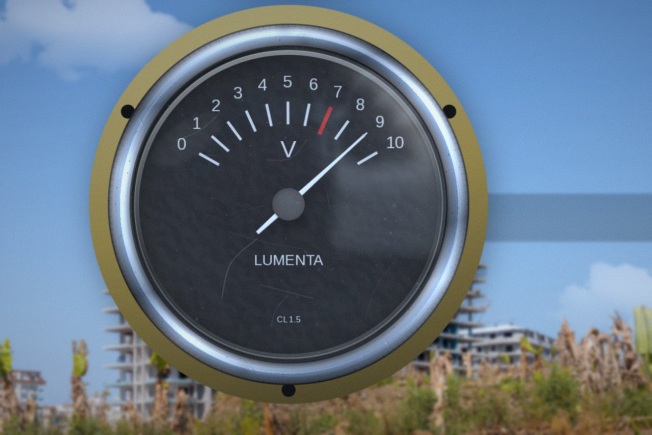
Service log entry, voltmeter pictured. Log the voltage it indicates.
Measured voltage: 9 V
